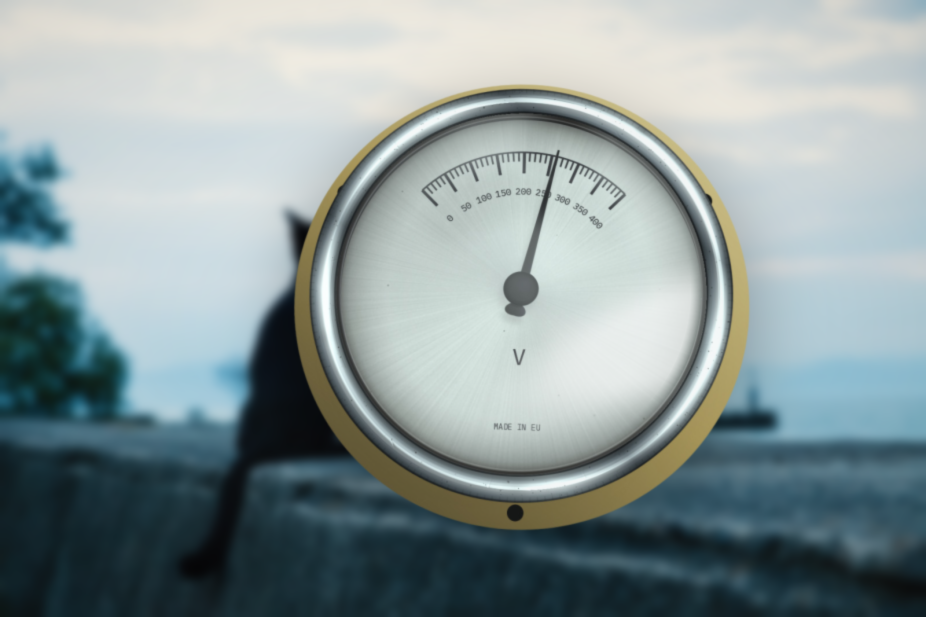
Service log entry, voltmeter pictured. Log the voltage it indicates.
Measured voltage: 260 V
